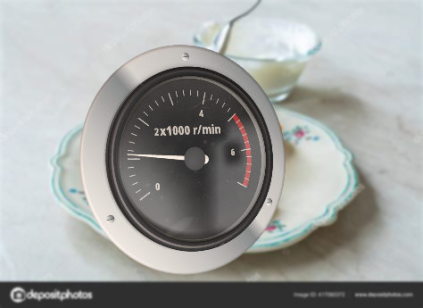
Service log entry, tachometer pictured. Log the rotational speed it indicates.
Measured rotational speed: 1100 rpm
